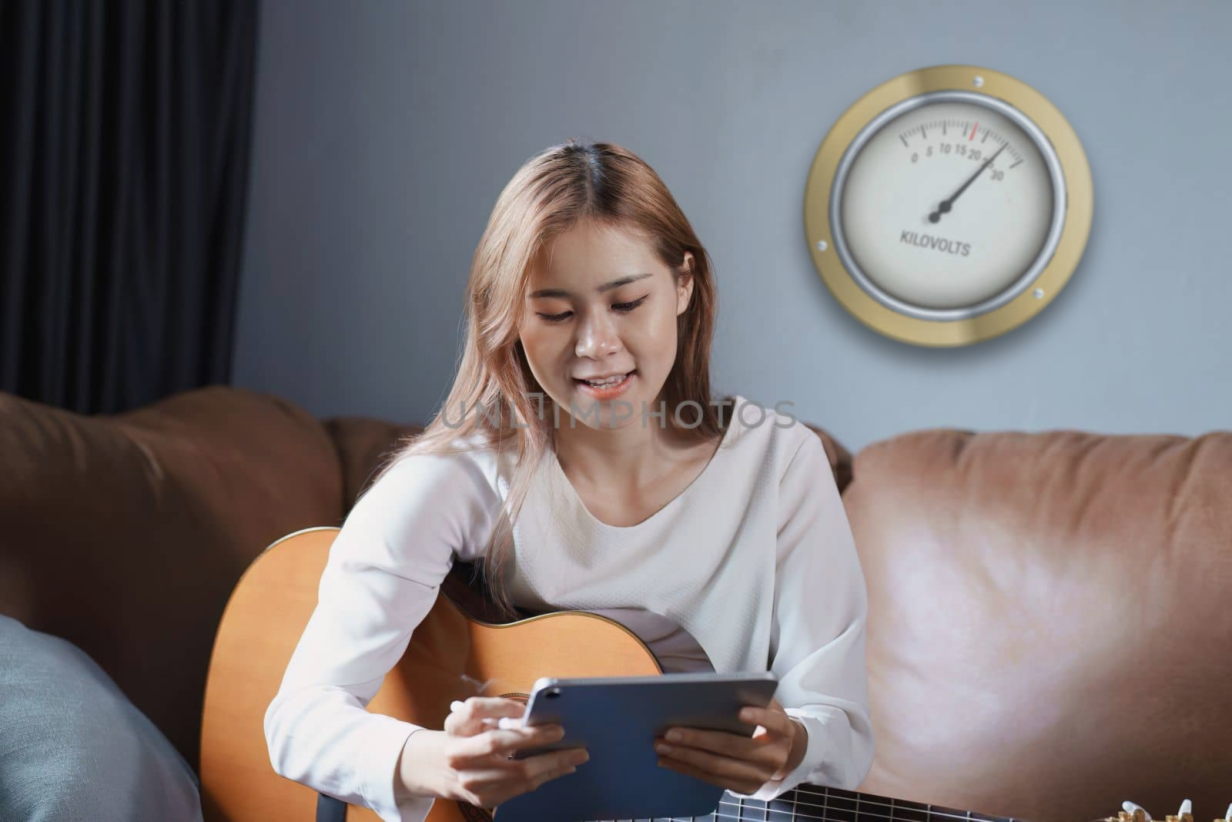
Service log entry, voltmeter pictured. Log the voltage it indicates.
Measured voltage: 25 kV
